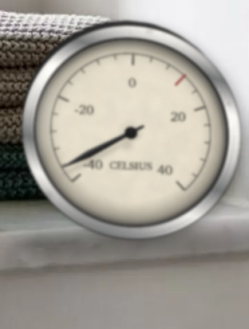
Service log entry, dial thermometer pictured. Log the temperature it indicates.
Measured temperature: -36 °C
